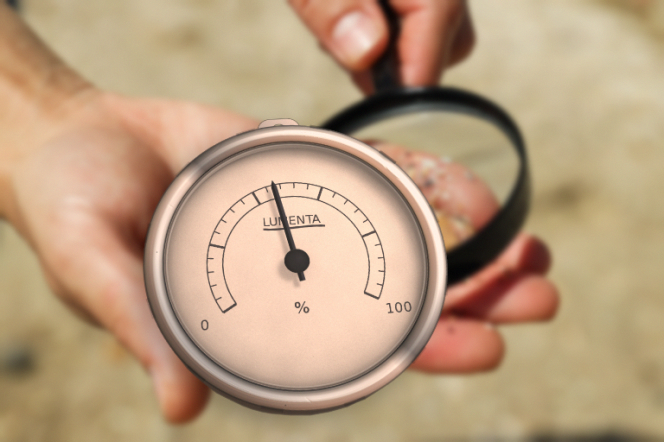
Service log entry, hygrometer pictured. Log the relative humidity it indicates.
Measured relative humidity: 46 %
